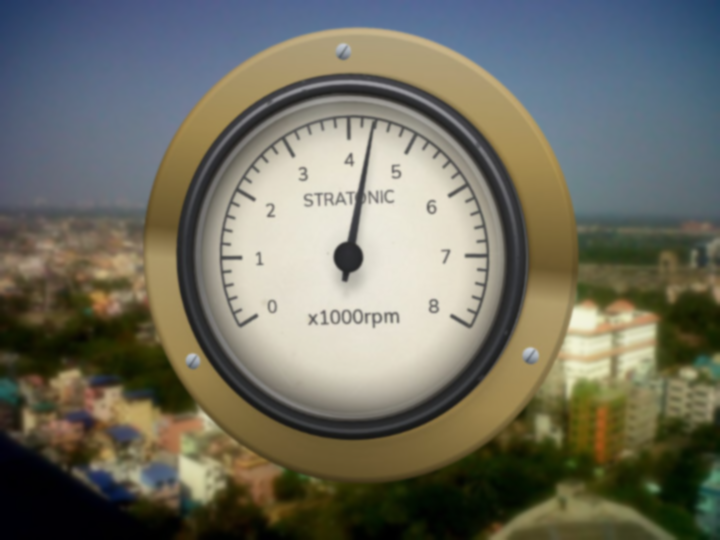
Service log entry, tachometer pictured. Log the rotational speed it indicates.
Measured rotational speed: 4400 rpm
